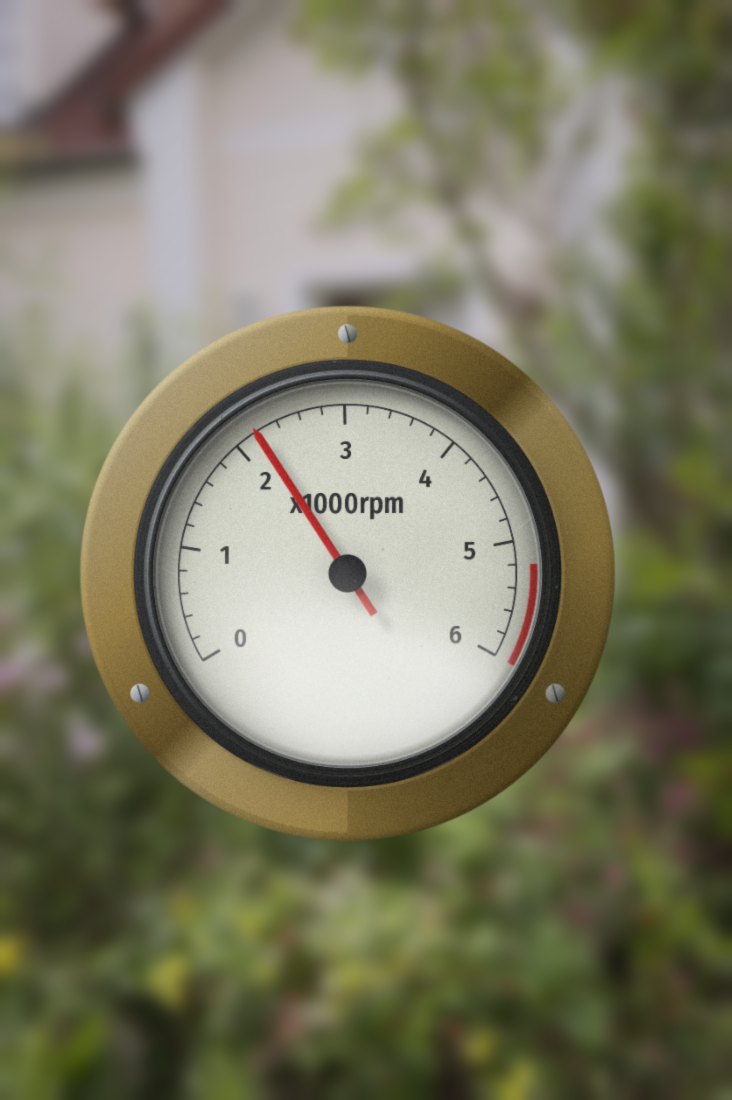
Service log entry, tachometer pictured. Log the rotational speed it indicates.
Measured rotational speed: 2200 rpm
